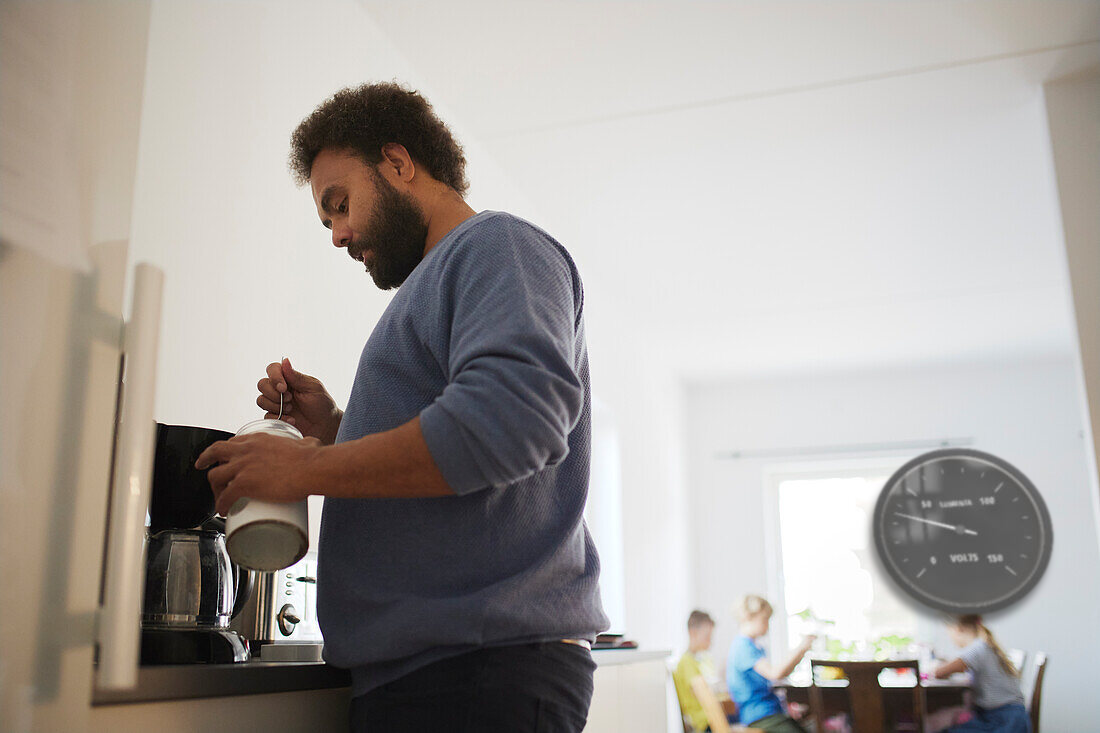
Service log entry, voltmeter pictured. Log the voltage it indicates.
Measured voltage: 35 V
